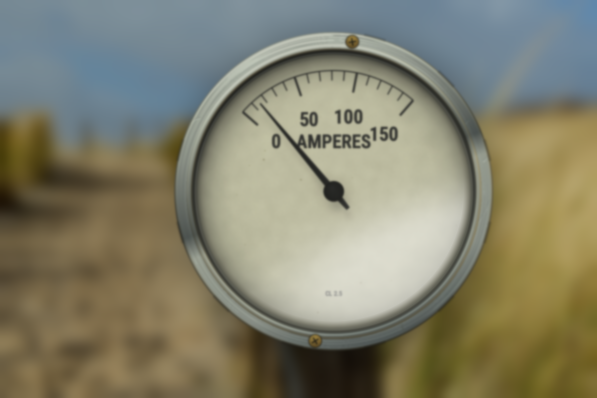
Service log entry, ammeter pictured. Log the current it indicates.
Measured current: 15 A
